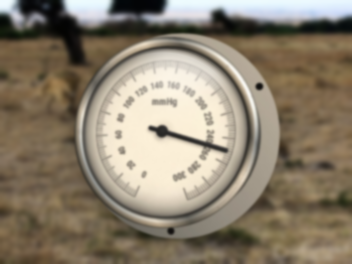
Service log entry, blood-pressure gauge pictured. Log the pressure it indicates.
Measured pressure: 250 mmHg
